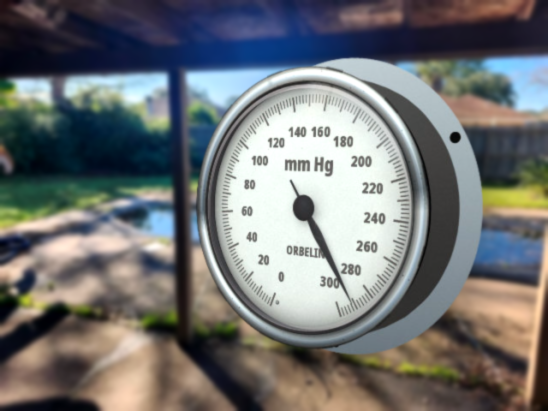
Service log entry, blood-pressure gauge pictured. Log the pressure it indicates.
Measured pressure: 290 mmHg
